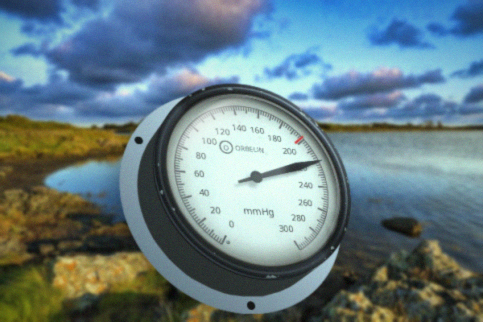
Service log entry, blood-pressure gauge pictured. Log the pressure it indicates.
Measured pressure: 220 mmHg
